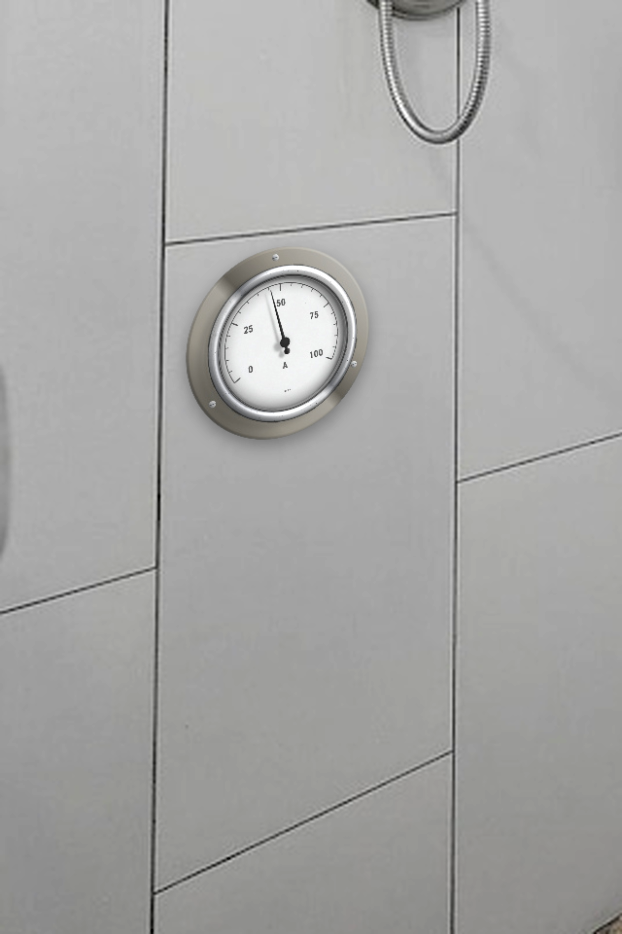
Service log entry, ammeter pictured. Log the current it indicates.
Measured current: 45 A
